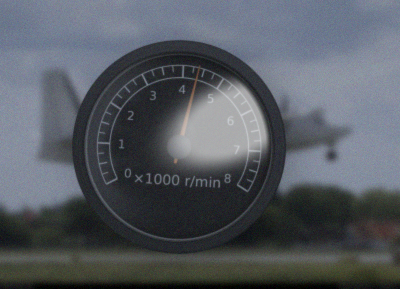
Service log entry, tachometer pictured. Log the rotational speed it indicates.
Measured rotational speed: 4375 rpm
